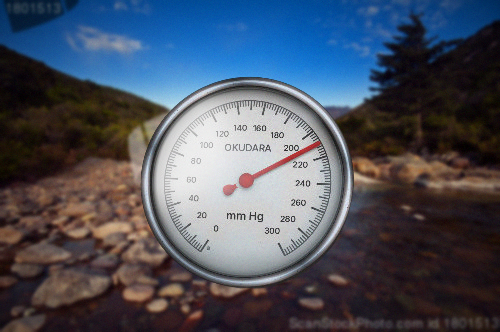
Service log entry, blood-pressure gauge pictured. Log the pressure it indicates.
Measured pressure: 210 mmHg
